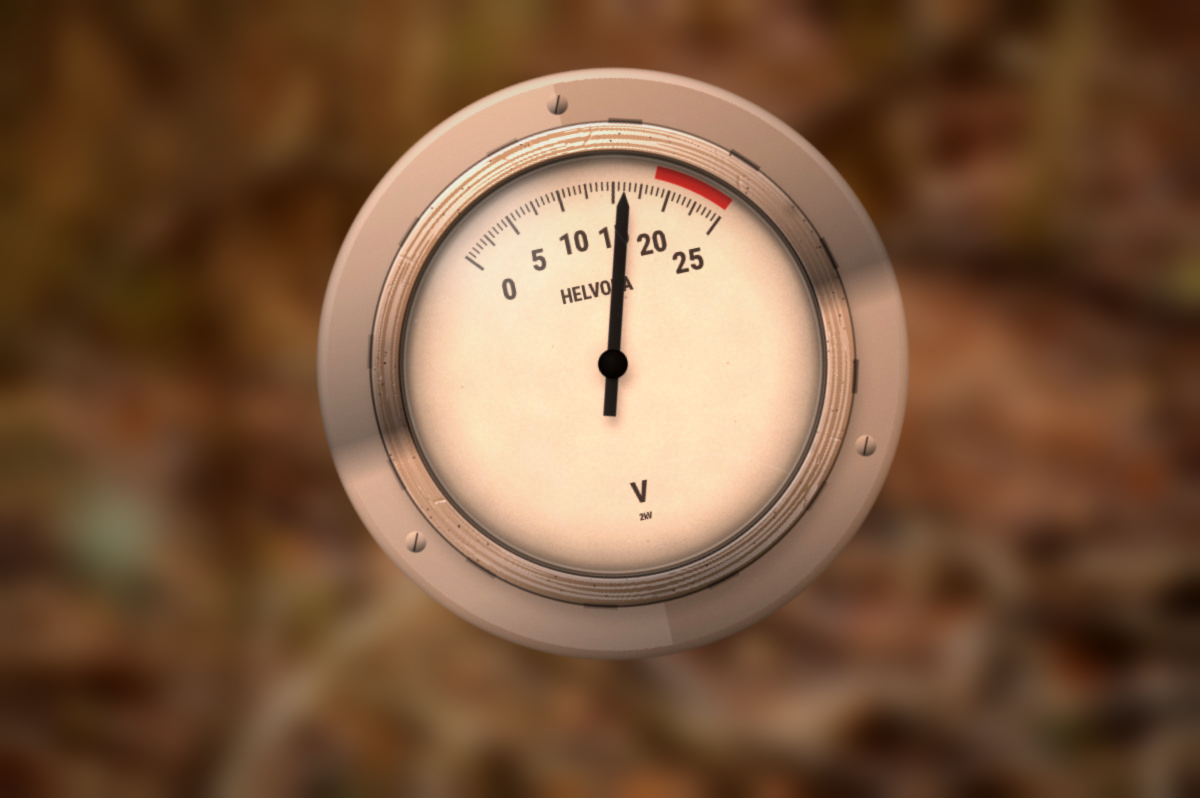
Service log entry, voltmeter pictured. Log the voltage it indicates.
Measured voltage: 16 V
